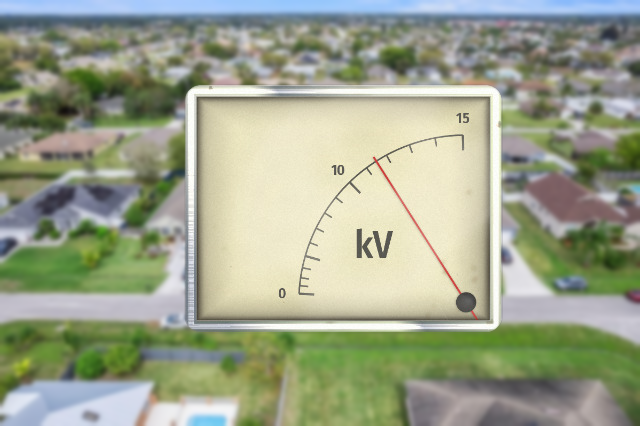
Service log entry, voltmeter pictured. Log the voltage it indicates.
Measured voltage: 11.5 kV
